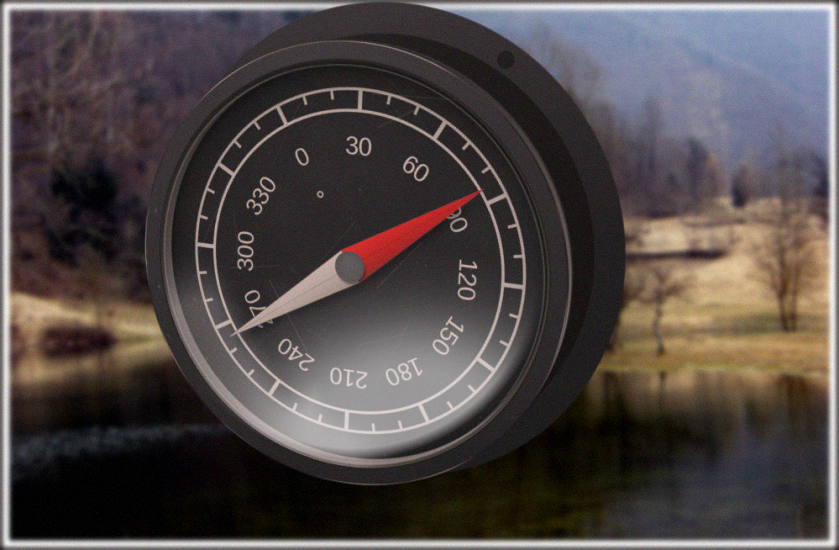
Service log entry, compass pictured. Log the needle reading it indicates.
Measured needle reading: 85 °
